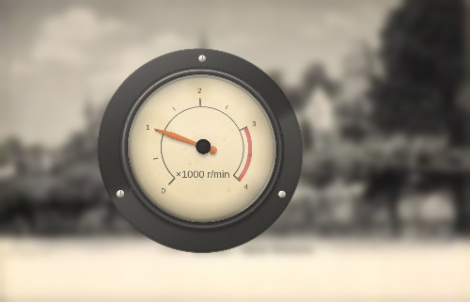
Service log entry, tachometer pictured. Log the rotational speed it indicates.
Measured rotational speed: 1000 rpm
